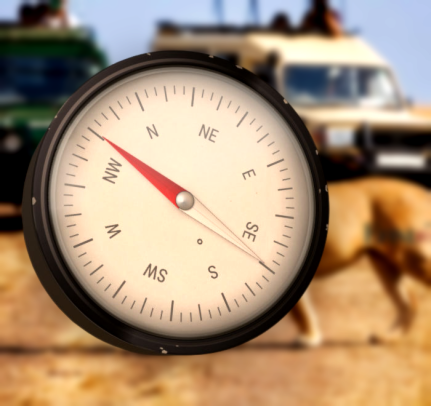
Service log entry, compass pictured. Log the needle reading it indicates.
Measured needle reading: 330 °
